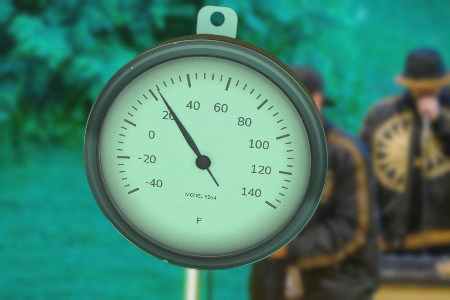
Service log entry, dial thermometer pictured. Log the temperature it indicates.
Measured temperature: 24 °F
